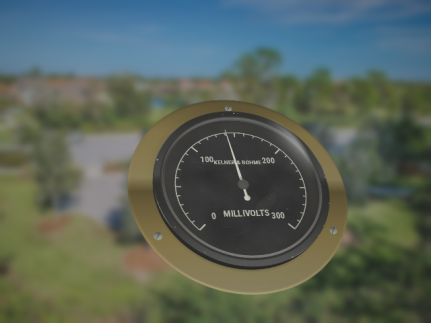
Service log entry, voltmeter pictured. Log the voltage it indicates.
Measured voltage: 140 mV
